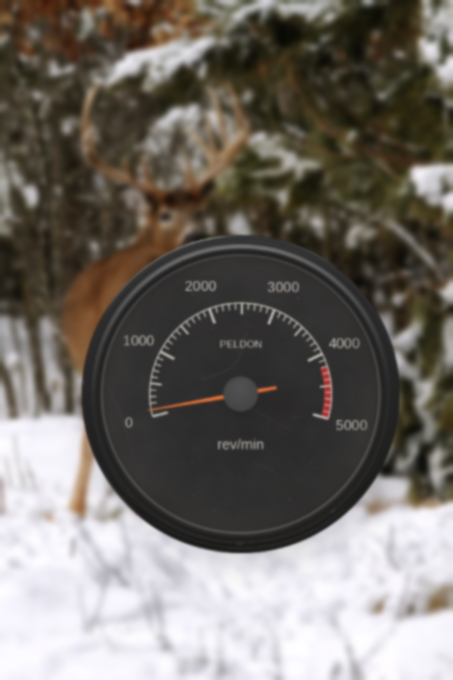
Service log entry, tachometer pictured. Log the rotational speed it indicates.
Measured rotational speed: 100 rpm
